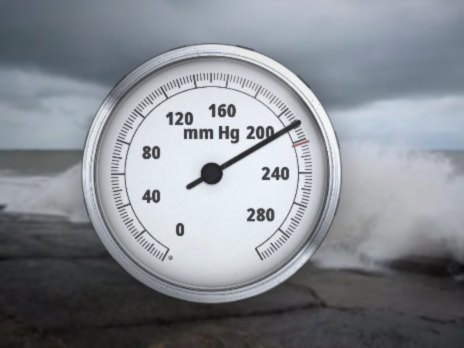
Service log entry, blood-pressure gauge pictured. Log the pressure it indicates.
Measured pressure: 210 mmHg
